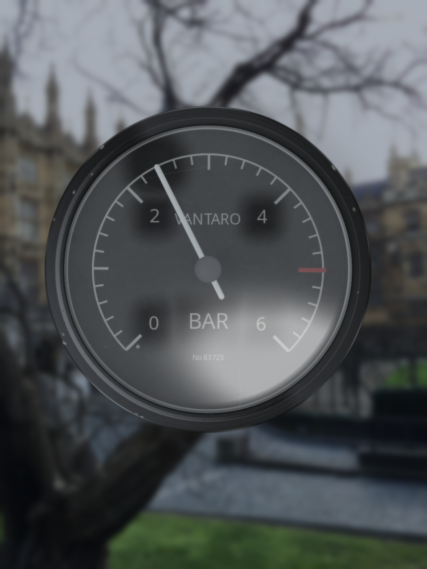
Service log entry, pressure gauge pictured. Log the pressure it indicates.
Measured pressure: 2.4 bar
